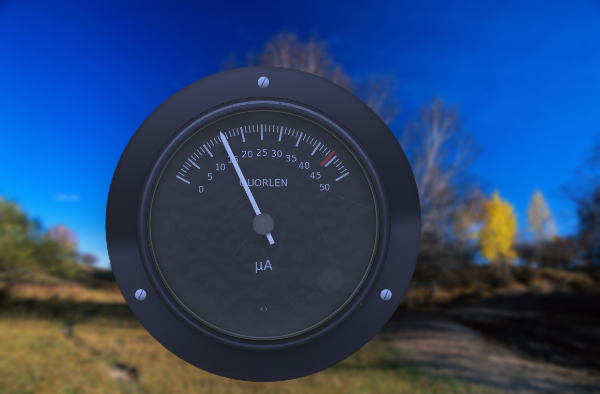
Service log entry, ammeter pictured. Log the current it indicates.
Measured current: 15 µA
